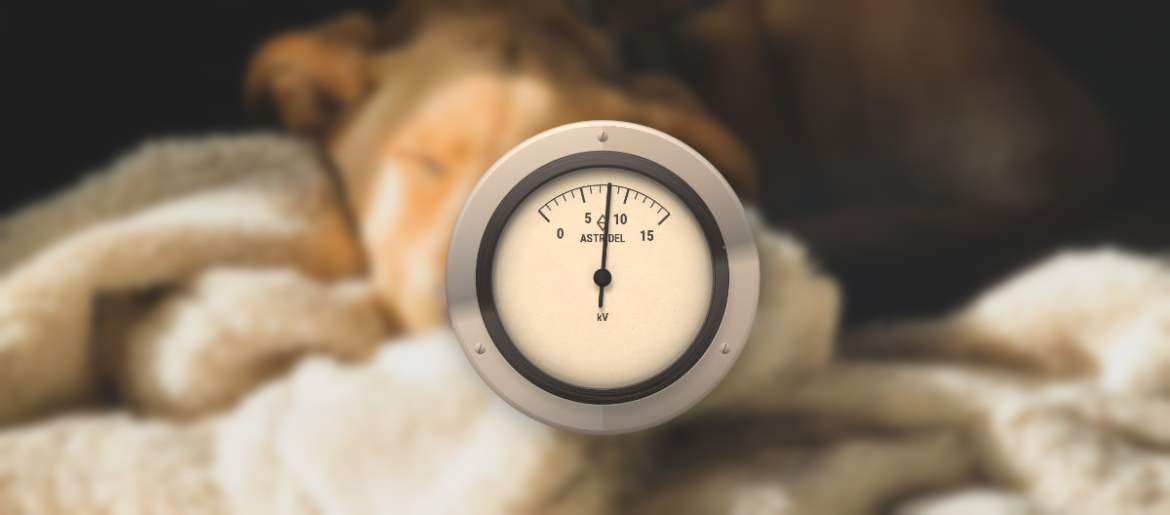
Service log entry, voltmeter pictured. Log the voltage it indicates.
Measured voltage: 8 kV
